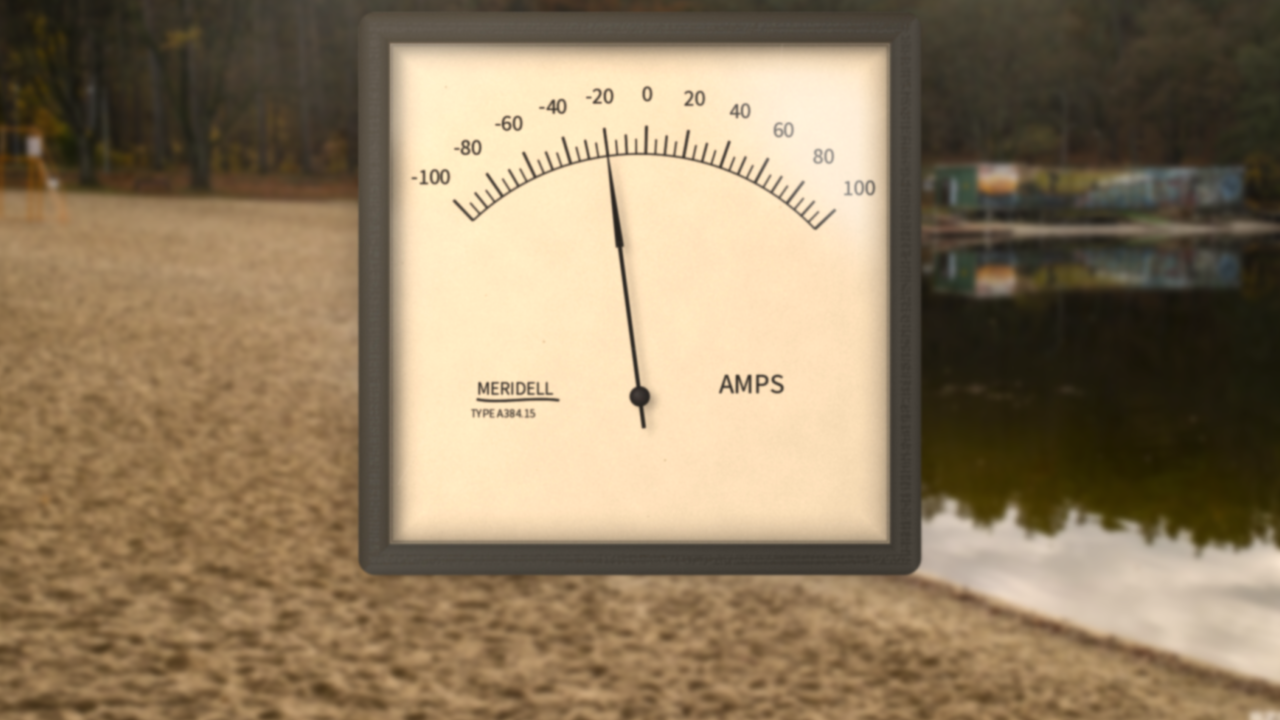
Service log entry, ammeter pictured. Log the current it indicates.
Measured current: -20 A
